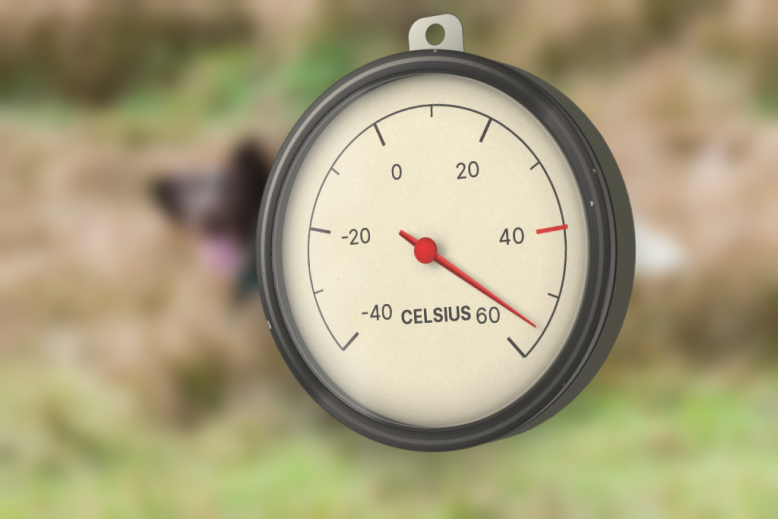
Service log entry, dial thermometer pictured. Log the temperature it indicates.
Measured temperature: 55 °C
